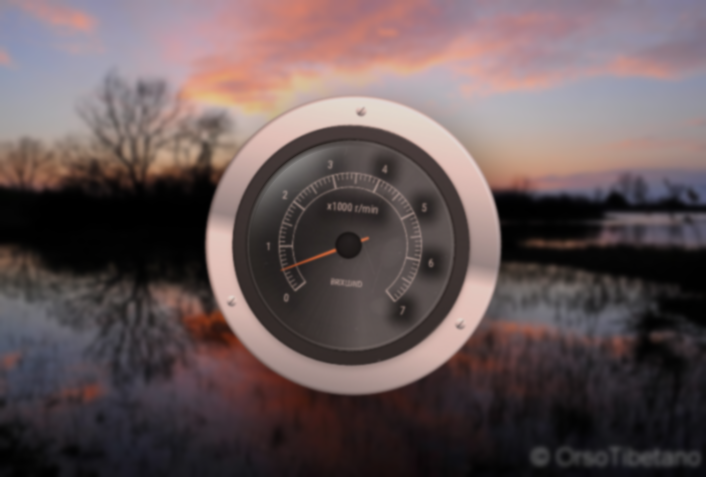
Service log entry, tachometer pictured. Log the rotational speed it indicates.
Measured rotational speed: 500 rpm
